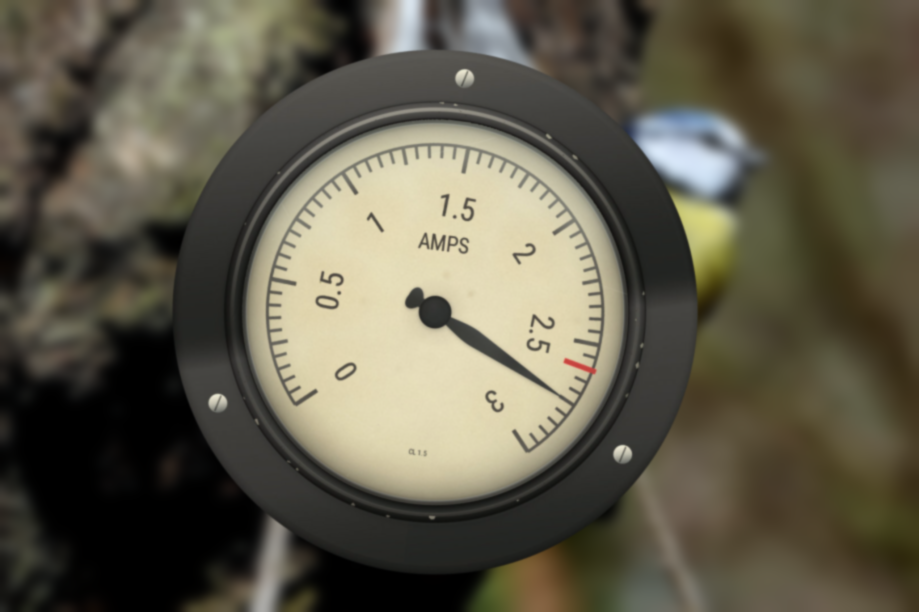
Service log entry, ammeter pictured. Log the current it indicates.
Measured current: 2.75 A
